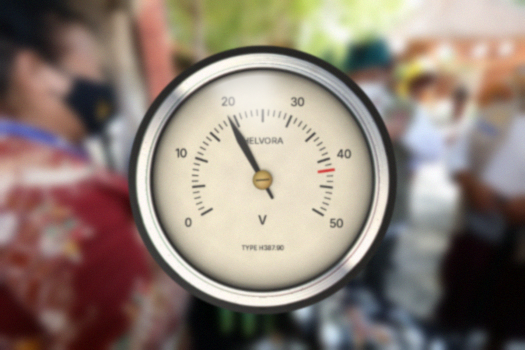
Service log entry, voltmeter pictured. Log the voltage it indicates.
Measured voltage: 19 V
